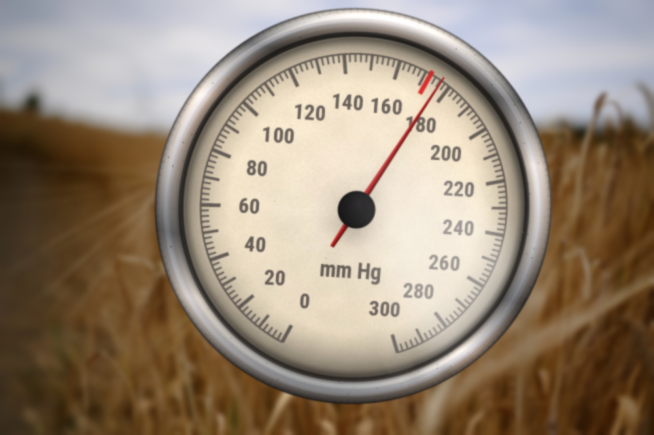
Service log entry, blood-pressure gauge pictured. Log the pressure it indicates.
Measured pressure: 176 mmHg
